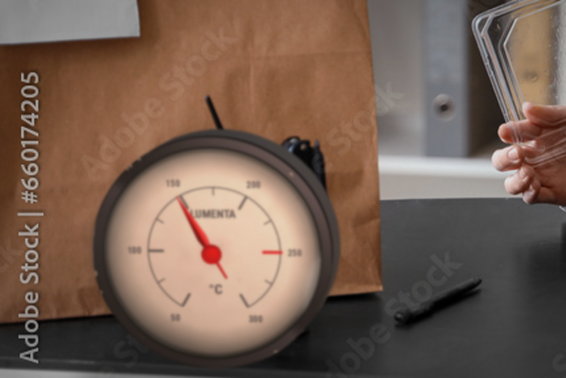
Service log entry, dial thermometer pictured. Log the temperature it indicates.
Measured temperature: 150 °C
